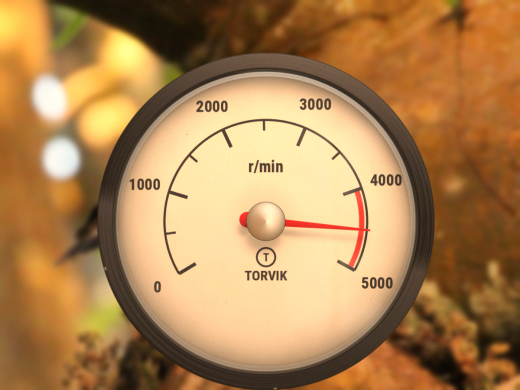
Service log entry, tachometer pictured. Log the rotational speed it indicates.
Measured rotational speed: 4500 rpm
